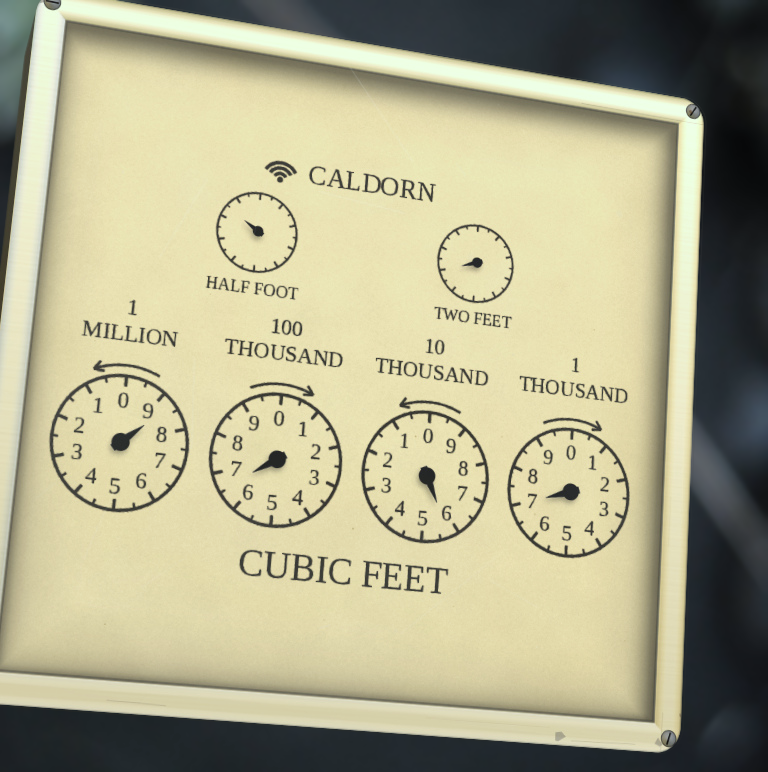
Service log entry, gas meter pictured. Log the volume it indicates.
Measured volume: 865700 ft³
